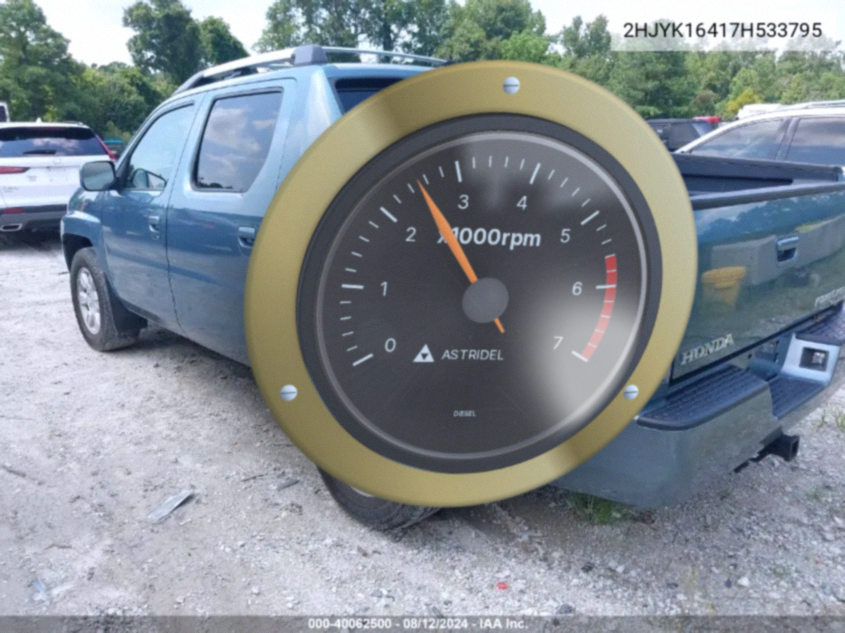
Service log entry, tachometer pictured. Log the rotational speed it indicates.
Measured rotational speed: 2500 rpm
